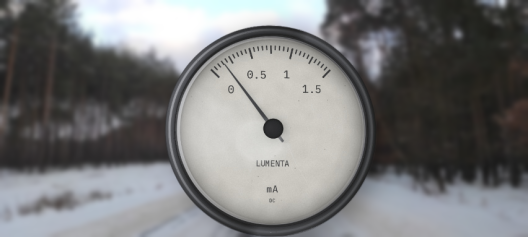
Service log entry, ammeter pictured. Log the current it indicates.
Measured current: 0.15 mA
